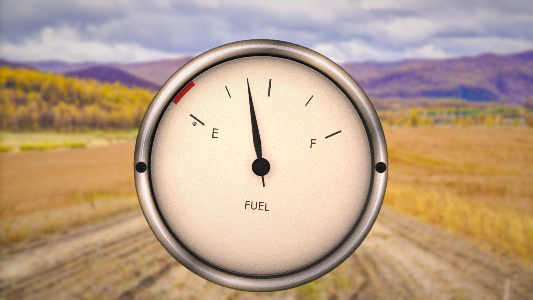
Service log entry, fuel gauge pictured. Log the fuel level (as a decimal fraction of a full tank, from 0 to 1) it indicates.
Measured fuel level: 0.375
